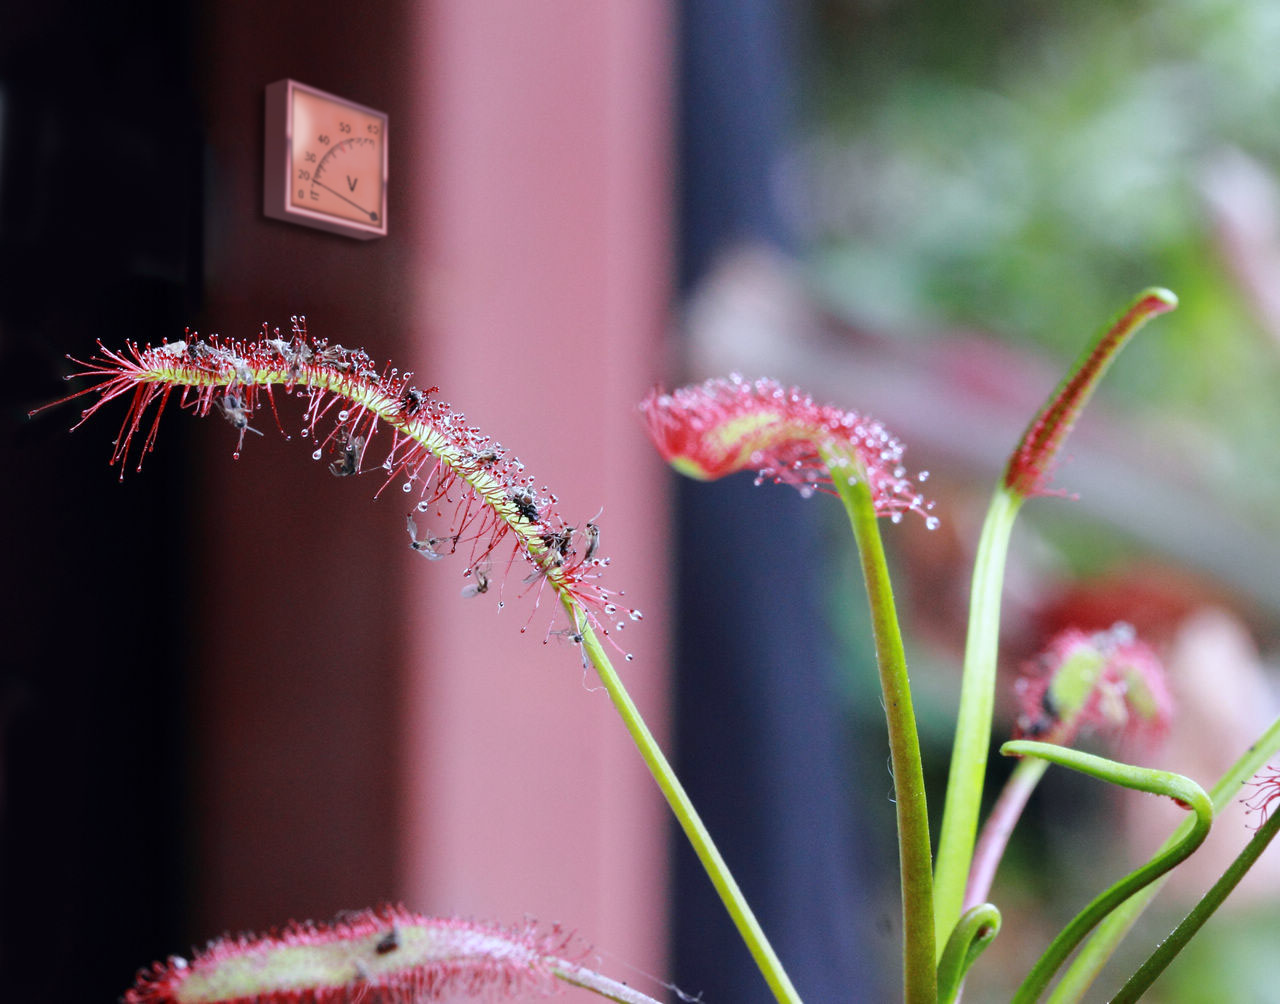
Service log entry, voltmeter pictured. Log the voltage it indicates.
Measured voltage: 20 V
